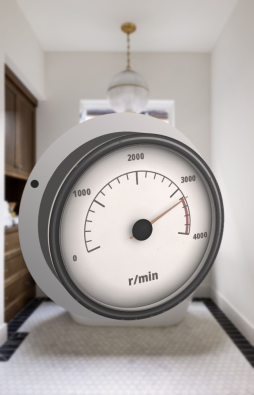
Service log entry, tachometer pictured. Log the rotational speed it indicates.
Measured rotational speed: 3200 rpm
